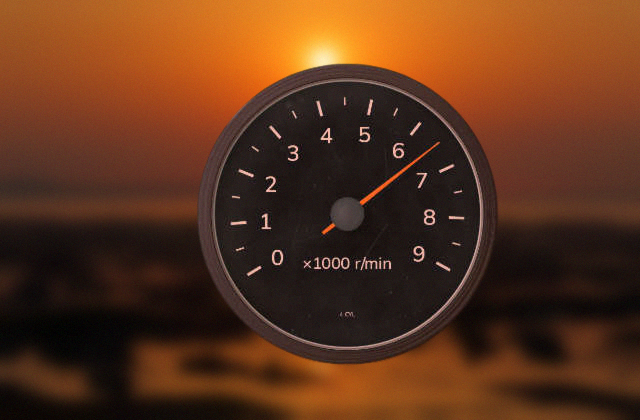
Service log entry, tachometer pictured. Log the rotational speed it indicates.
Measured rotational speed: 6500 rpm
